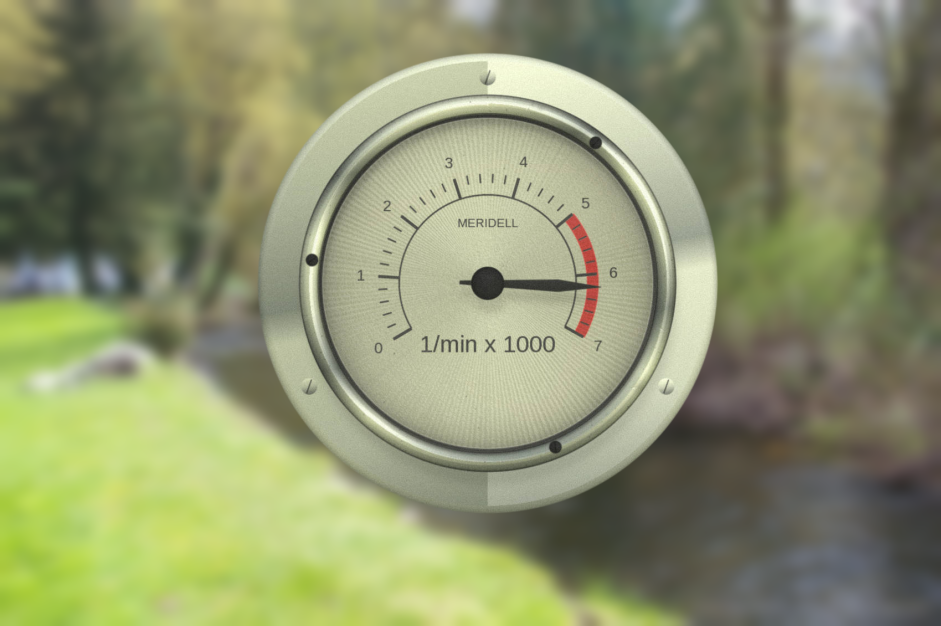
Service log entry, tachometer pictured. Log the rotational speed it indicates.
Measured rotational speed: 6200 rpm
